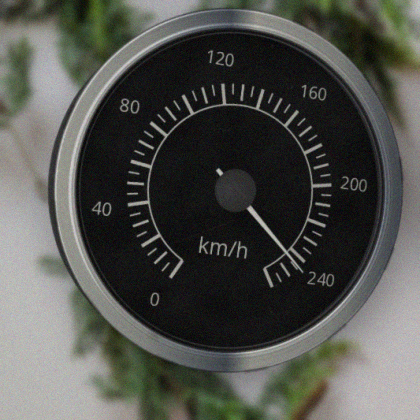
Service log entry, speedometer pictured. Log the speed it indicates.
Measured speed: 245 km/h
